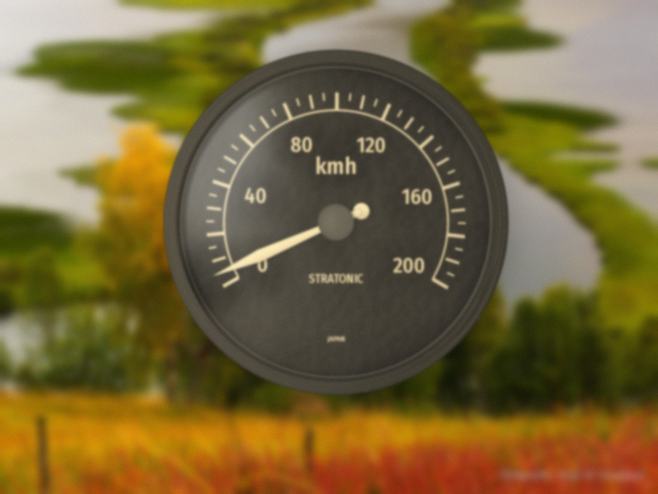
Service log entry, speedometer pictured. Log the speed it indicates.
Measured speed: 5 km/h
